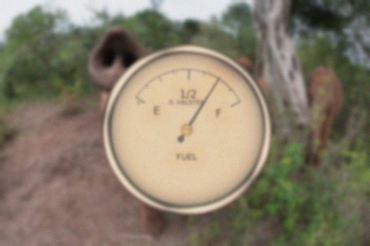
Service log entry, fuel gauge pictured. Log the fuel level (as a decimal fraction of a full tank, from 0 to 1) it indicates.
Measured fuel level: 0.75
